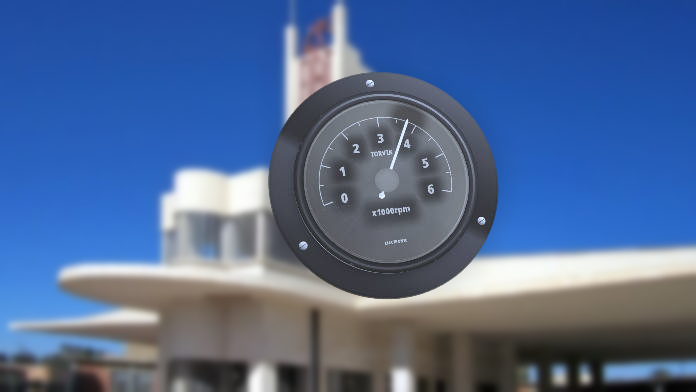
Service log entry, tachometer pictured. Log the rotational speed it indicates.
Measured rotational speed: 3750 rpm
